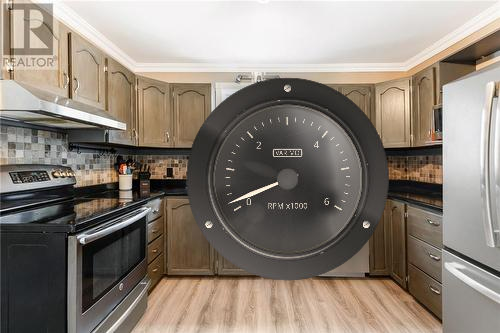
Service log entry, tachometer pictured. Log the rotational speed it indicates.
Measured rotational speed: 200 rpm
